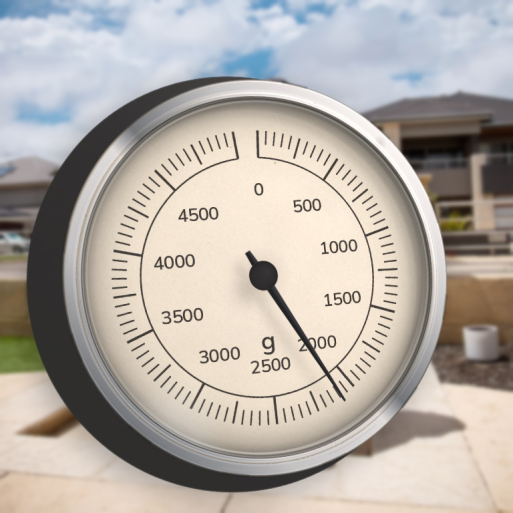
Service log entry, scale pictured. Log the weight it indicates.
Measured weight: 2100 g
